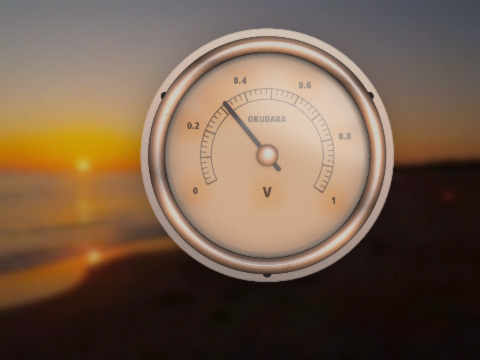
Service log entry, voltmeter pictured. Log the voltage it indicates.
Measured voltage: 0.32 V
